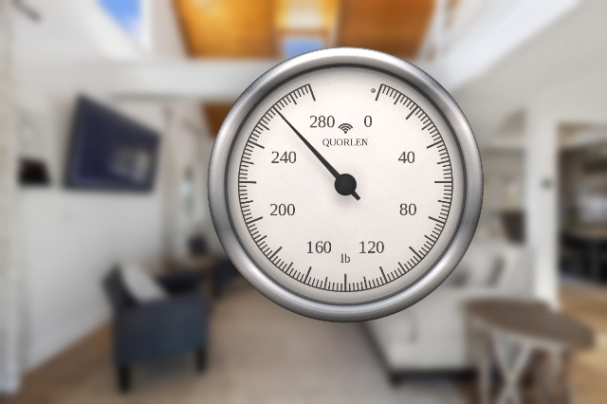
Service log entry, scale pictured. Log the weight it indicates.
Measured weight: 260 lb
